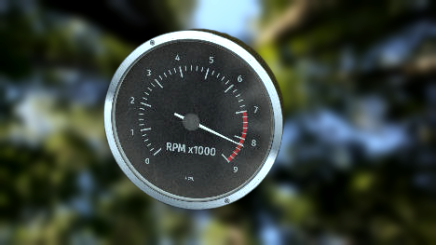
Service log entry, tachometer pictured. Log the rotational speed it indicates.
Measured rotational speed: 8200 rpm
